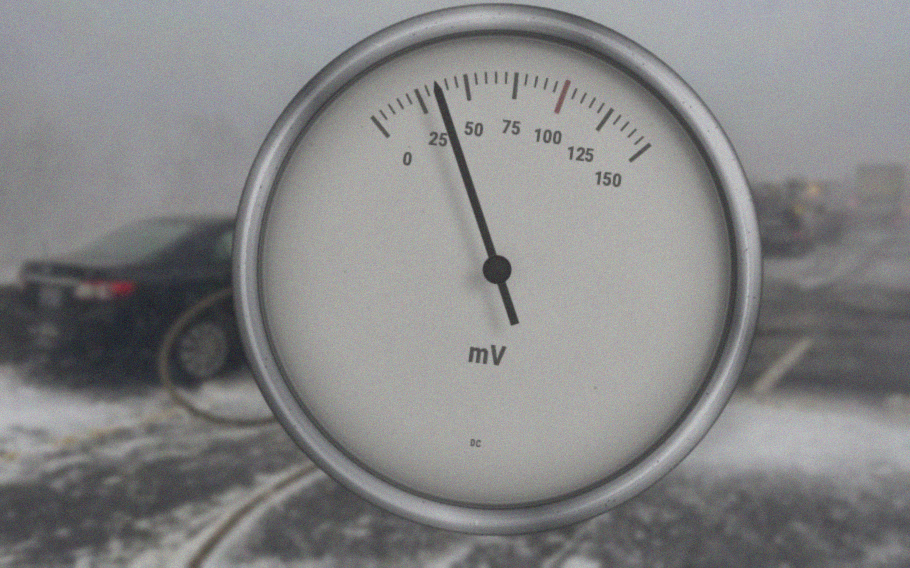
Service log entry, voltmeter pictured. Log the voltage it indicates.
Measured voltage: 35 mV
